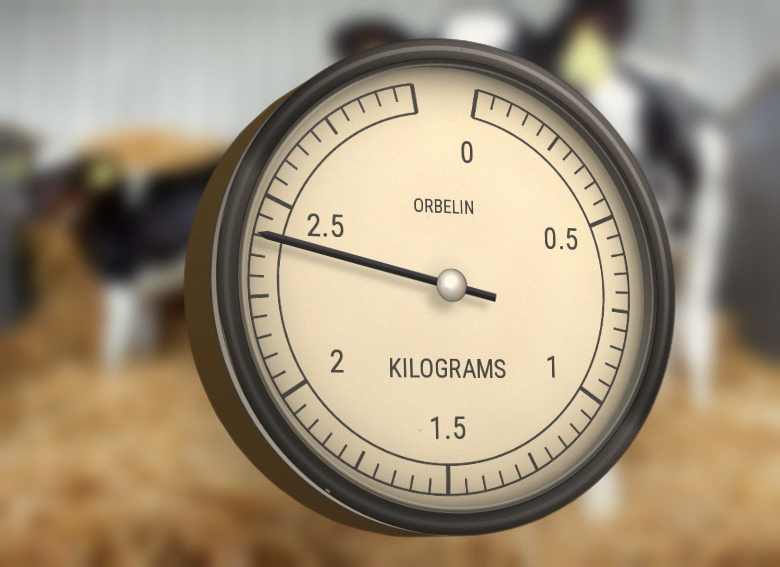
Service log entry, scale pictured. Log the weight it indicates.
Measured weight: 2.4 kg
